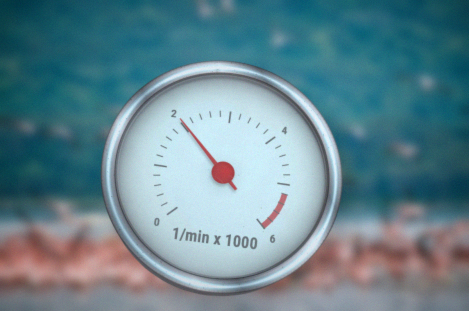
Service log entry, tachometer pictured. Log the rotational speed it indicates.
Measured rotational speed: 2000 rpm
